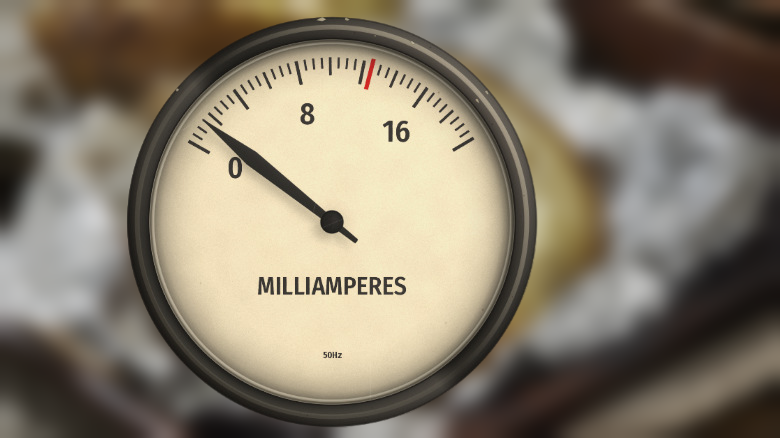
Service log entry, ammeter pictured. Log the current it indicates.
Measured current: 1.5 mA
